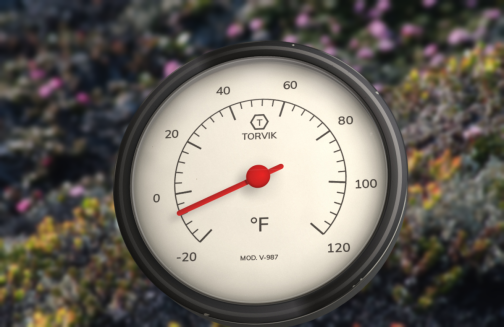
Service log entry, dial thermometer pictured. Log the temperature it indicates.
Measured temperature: -8 °F
